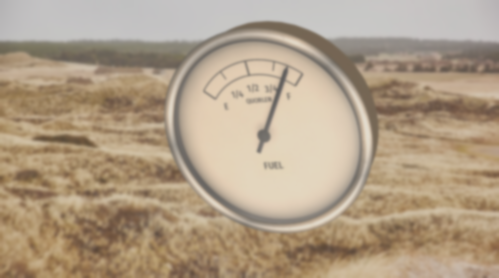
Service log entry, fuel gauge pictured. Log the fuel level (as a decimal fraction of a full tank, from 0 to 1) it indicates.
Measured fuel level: 0.875
